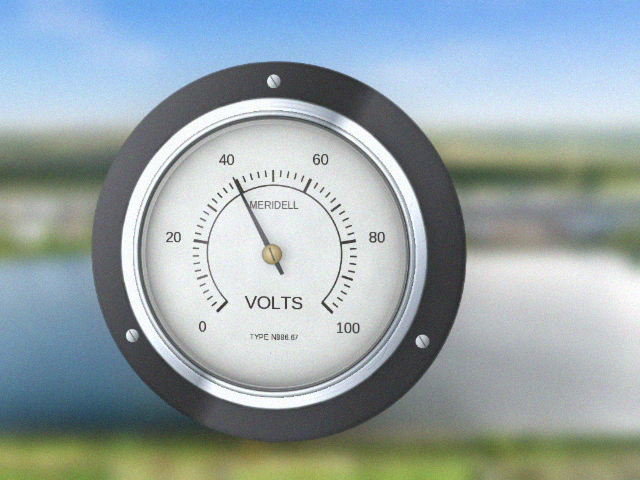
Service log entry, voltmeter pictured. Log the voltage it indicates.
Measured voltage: 40 V
